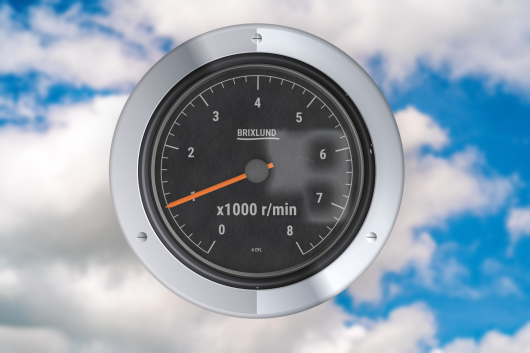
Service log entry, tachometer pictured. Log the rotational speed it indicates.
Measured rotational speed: 1000 rpm
